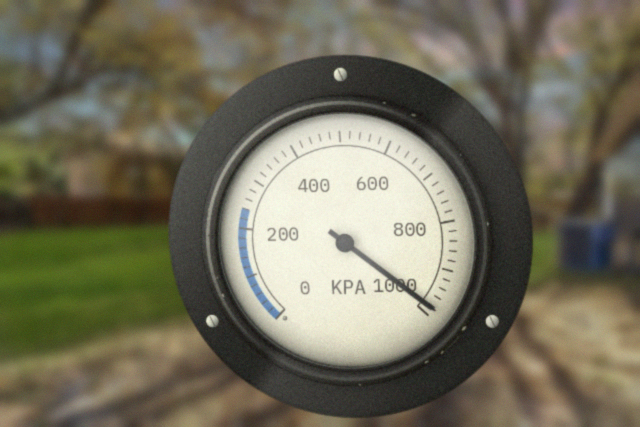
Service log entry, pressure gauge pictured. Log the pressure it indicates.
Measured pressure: 980 kPa
